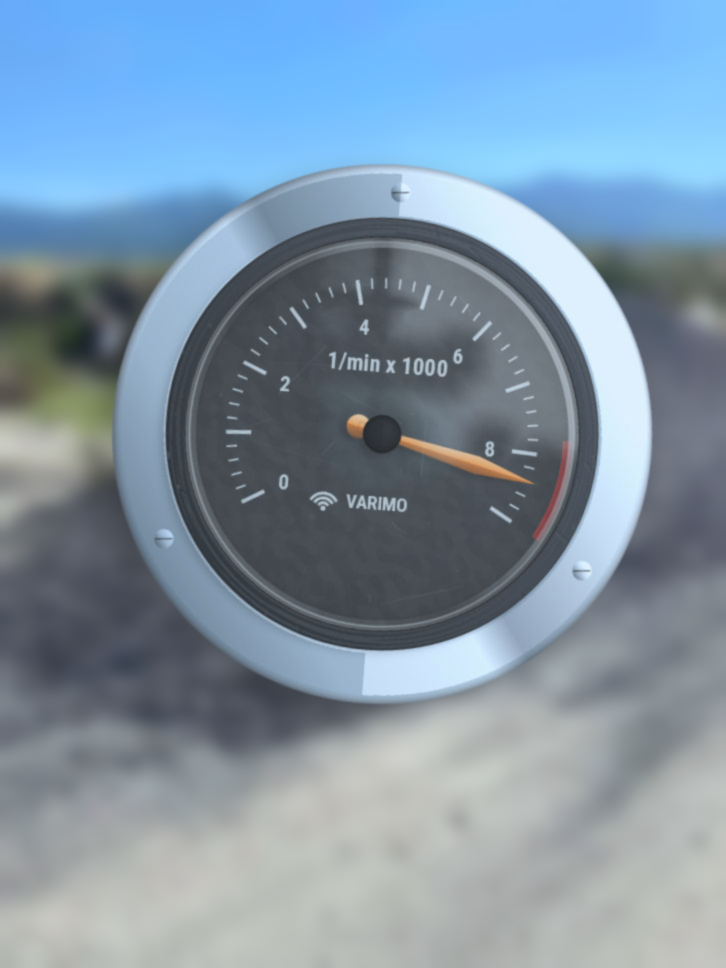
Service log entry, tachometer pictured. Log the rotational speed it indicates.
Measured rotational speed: 8400 rpm
